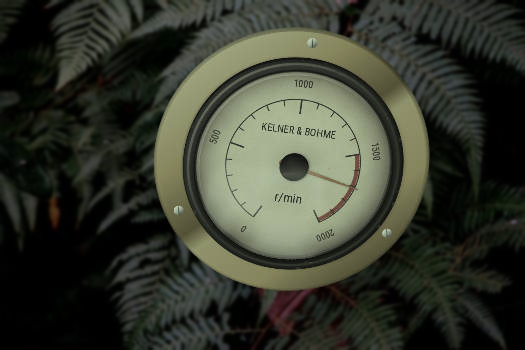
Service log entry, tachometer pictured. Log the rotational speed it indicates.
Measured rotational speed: 1700 rpm
